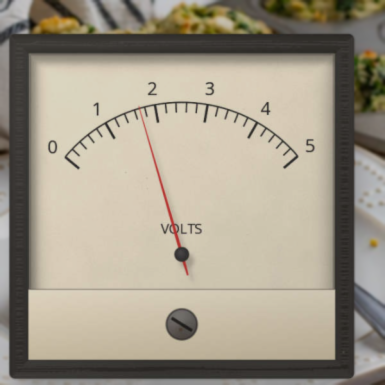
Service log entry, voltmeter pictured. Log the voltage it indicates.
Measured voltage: 1.7 V
